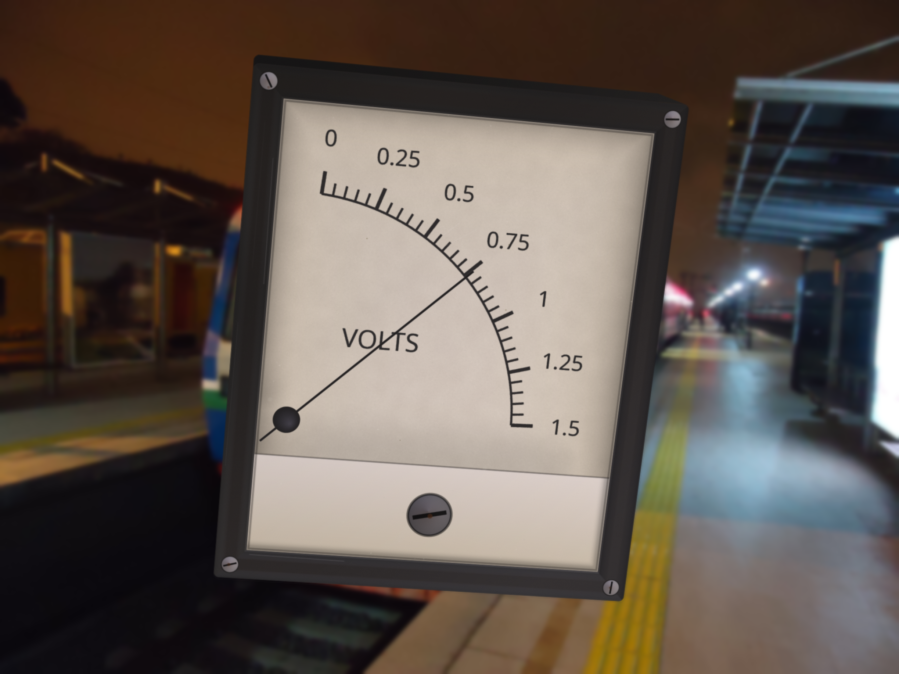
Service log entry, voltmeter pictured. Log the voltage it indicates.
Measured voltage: 0.75 V
